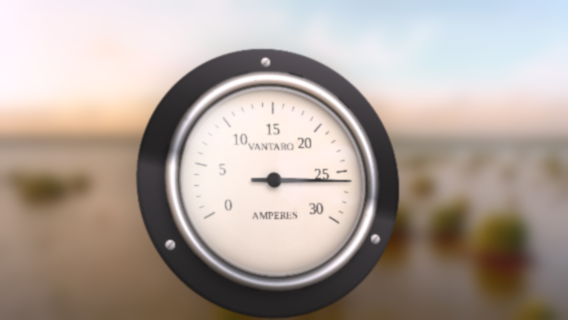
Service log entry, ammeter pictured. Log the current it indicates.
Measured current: 26 A
